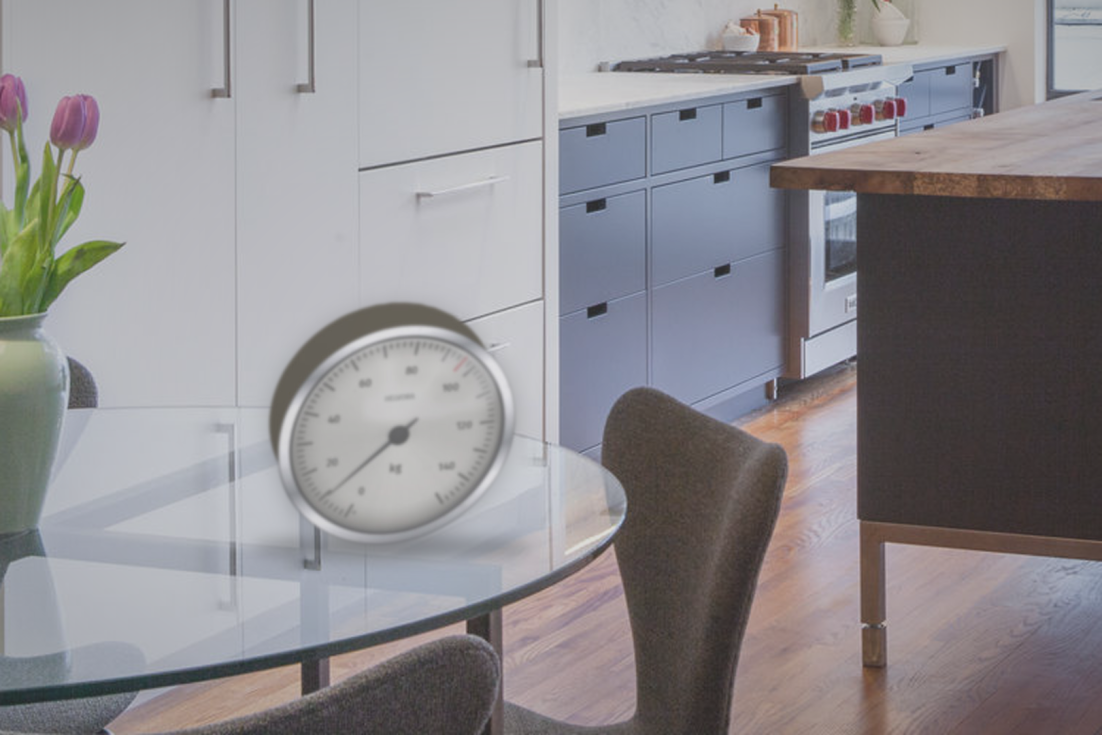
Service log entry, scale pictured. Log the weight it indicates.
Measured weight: 10 kg
